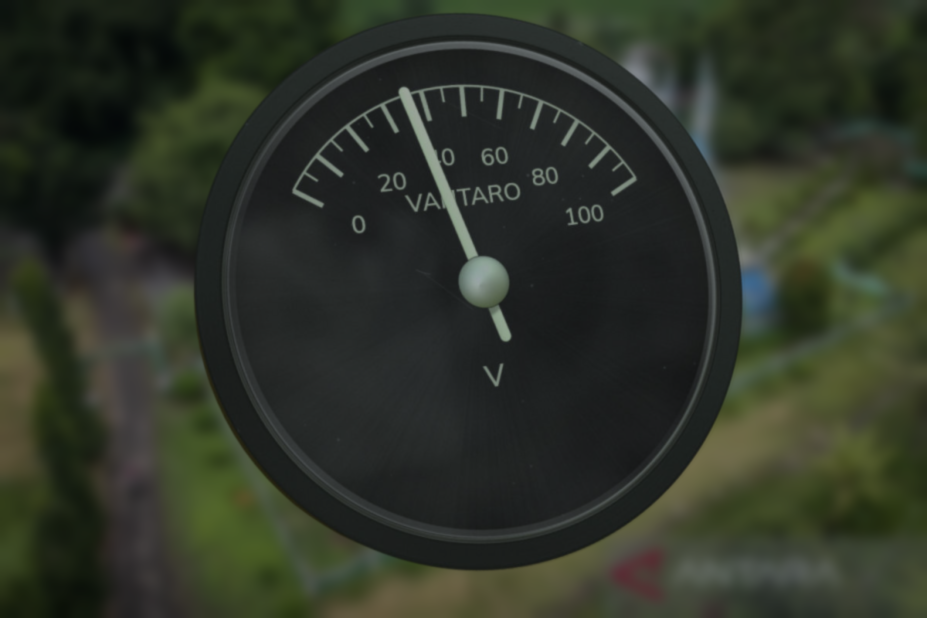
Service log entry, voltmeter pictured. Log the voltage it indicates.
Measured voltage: 35 V
